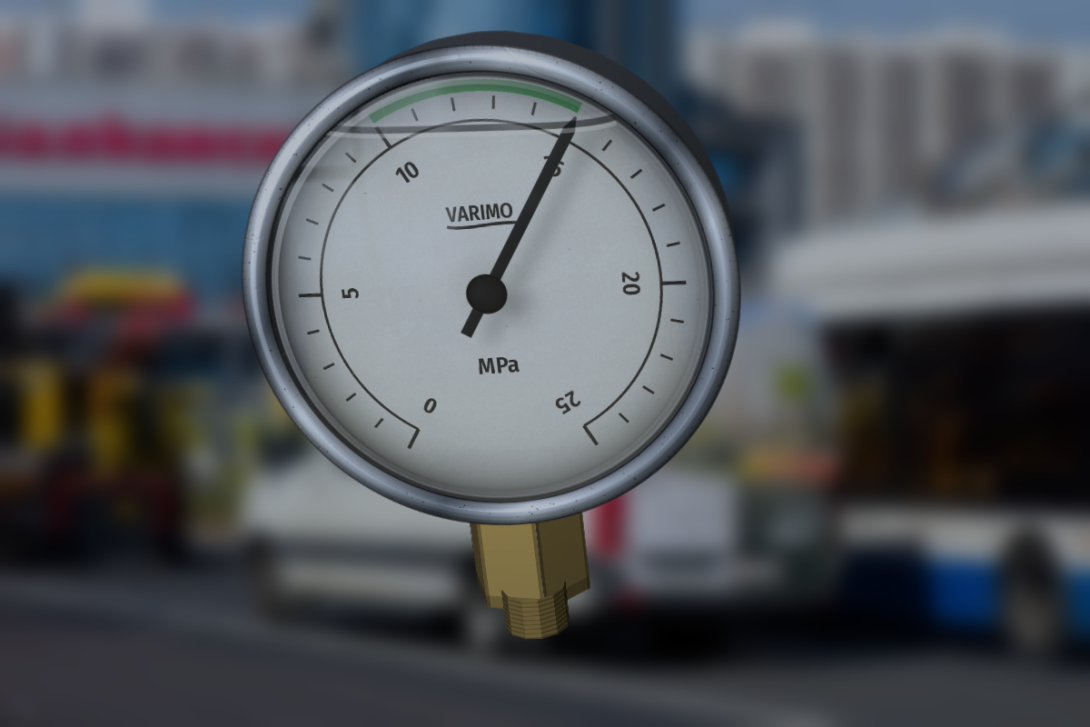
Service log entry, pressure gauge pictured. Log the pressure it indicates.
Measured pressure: 15 MPa
